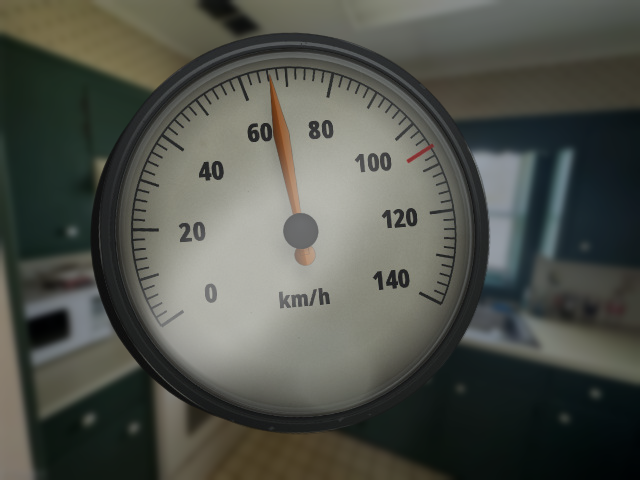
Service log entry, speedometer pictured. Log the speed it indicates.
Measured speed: 66 km/h
